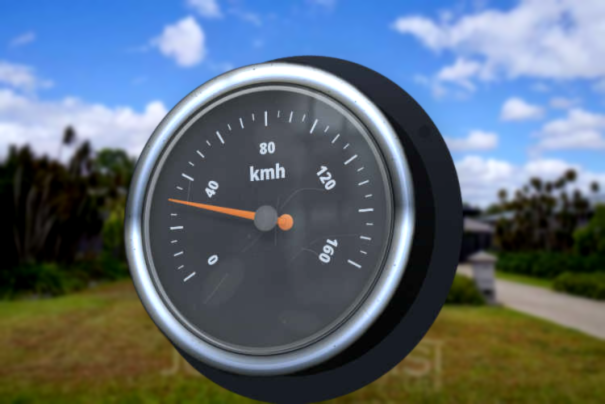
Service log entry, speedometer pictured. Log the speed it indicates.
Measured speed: 30 km/h
